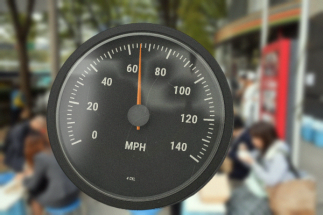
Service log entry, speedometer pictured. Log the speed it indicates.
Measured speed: 66 mph
